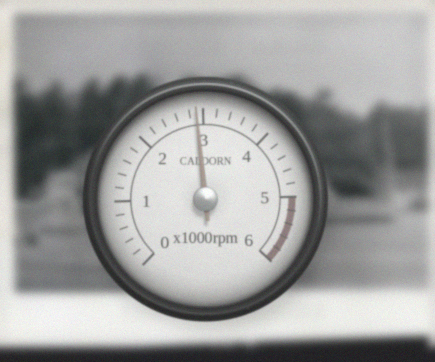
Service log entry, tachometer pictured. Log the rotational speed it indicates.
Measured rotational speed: 2900 rpm
